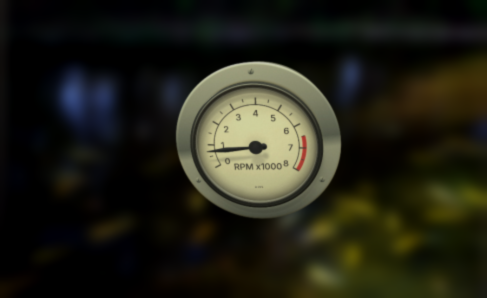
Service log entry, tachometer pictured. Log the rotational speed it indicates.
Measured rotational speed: 750 rpm
